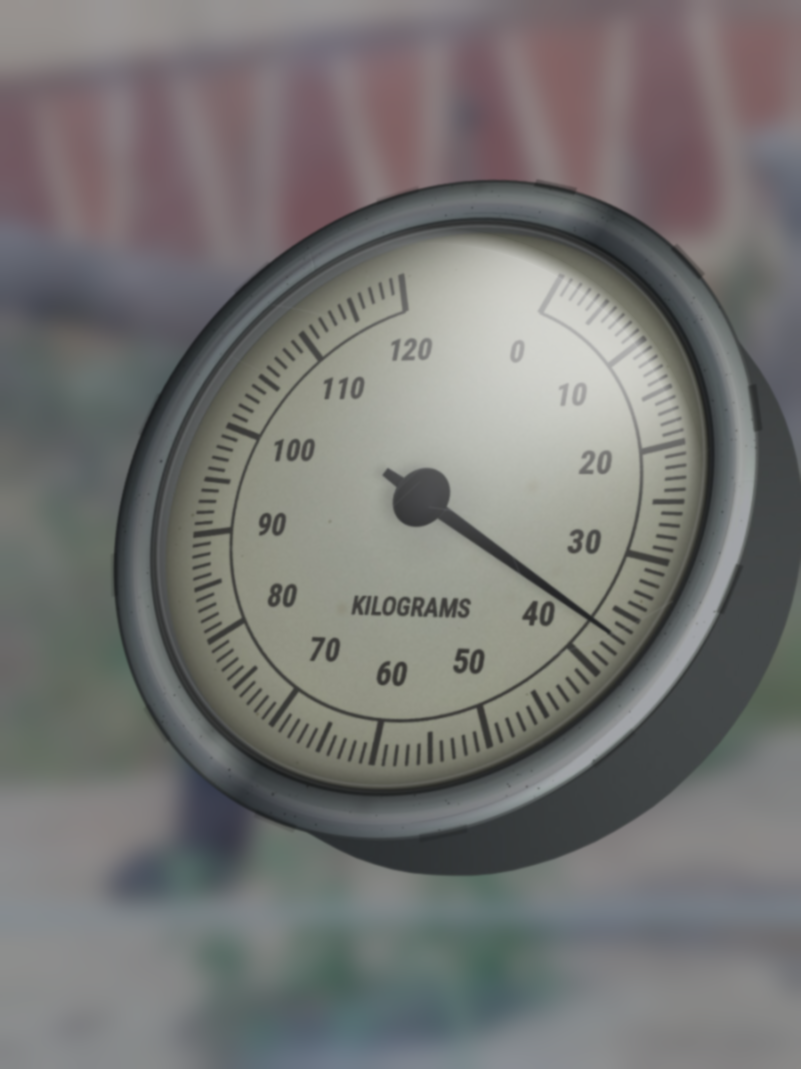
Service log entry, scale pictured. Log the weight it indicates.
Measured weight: 37 kg
